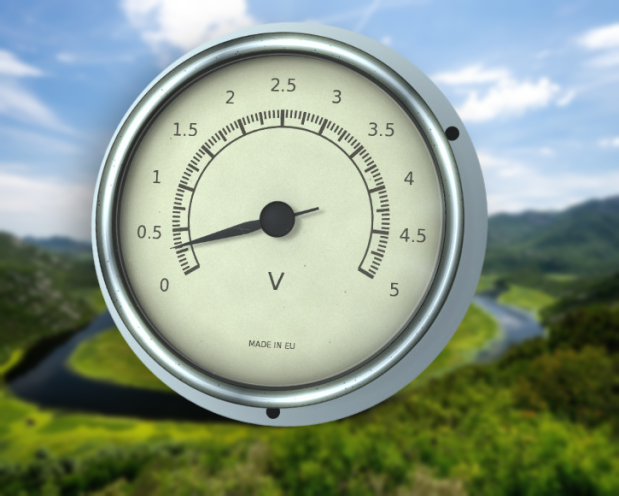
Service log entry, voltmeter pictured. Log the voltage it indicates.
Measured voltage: 0.3 V
